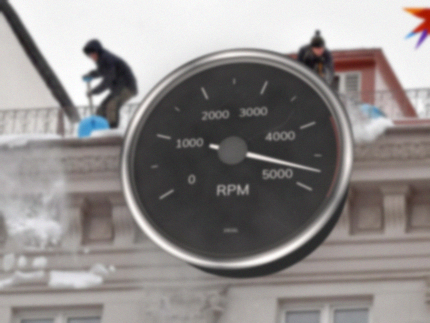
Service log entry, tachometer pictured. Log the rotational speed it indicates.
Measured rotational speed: 4750 rpm
